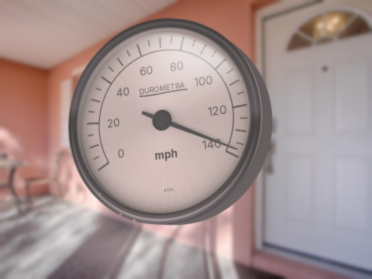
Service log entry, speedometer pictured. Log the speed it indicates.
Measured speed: 137.5 mph
